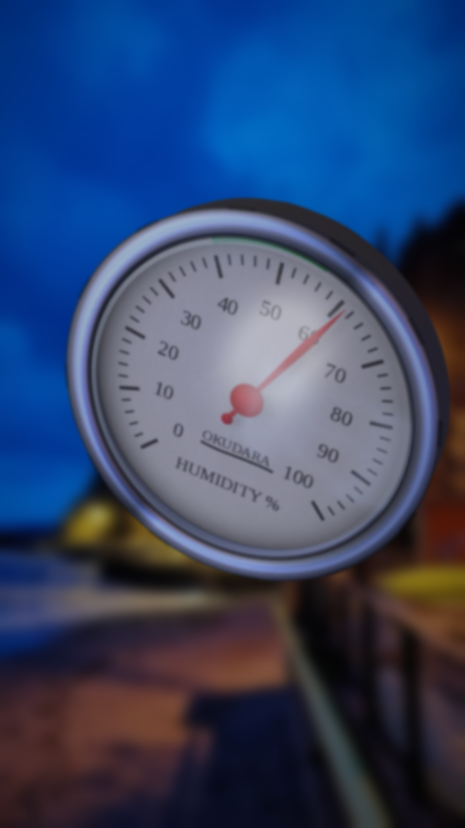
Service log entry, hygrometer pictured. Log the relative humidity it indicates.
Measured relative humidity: 61 %
